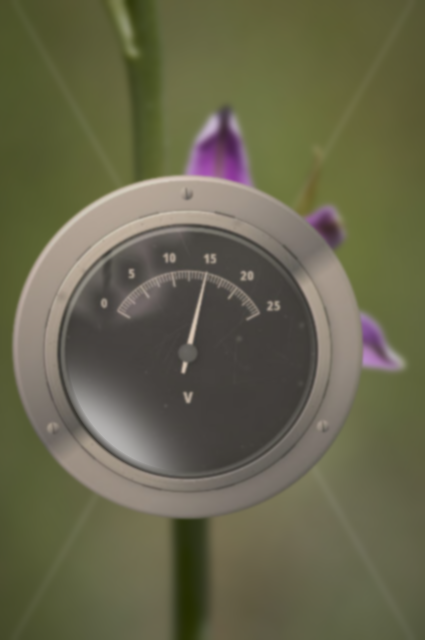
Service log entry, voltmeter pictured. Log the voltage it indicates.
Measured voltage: 15 V
